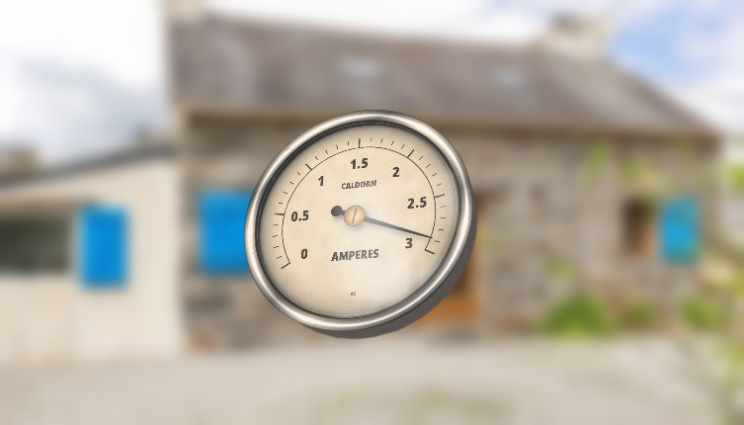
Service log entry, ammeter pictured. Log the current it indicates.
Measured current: 2.9 A
